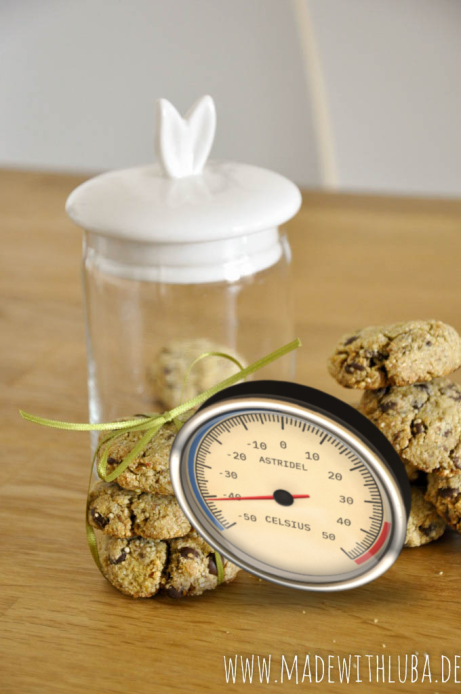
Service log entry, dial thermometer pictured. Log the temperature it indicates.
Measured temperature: -40 °C
